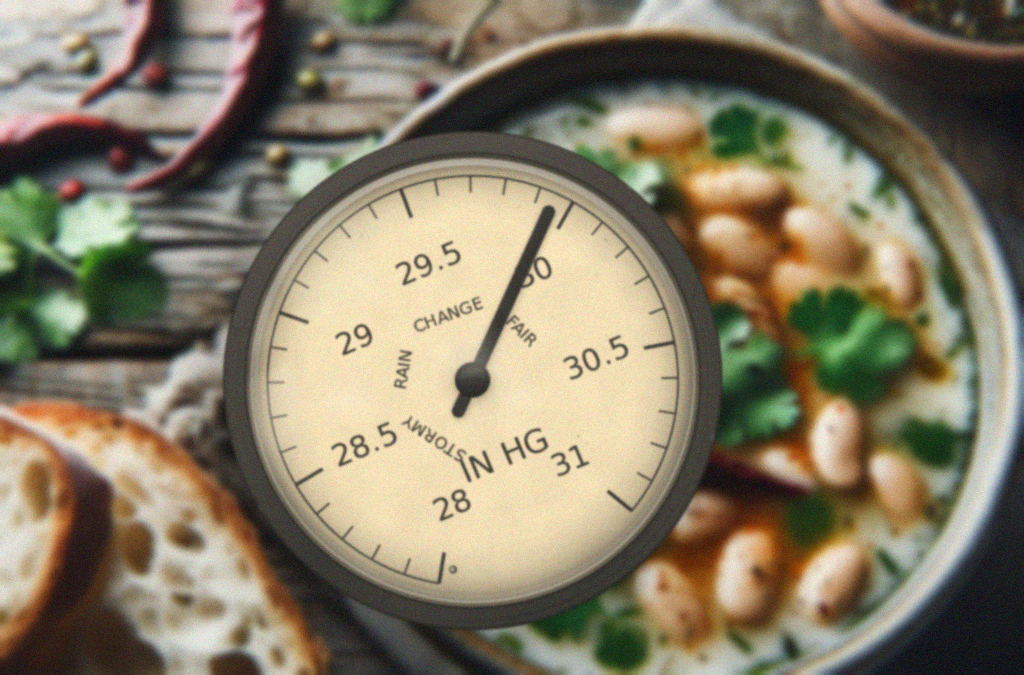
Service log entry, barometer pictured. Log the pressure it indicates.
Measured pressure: 29.95 inHg
